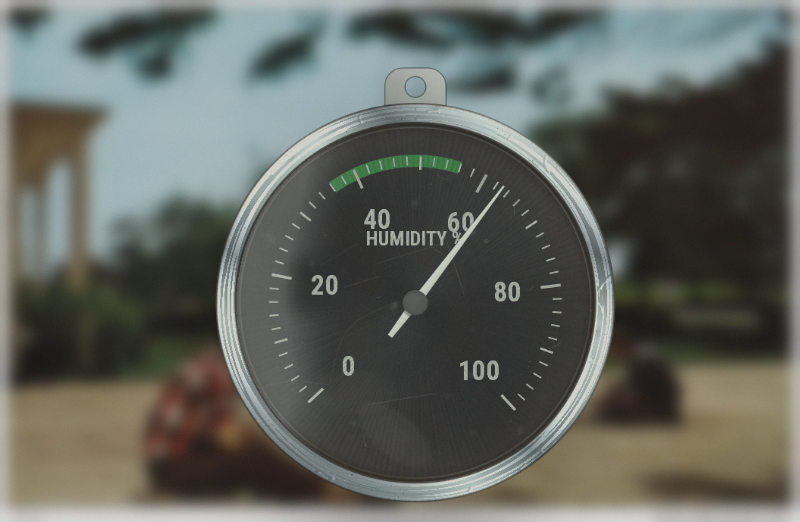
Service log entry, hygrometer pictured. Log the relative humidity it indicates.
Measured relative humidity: 63 %
